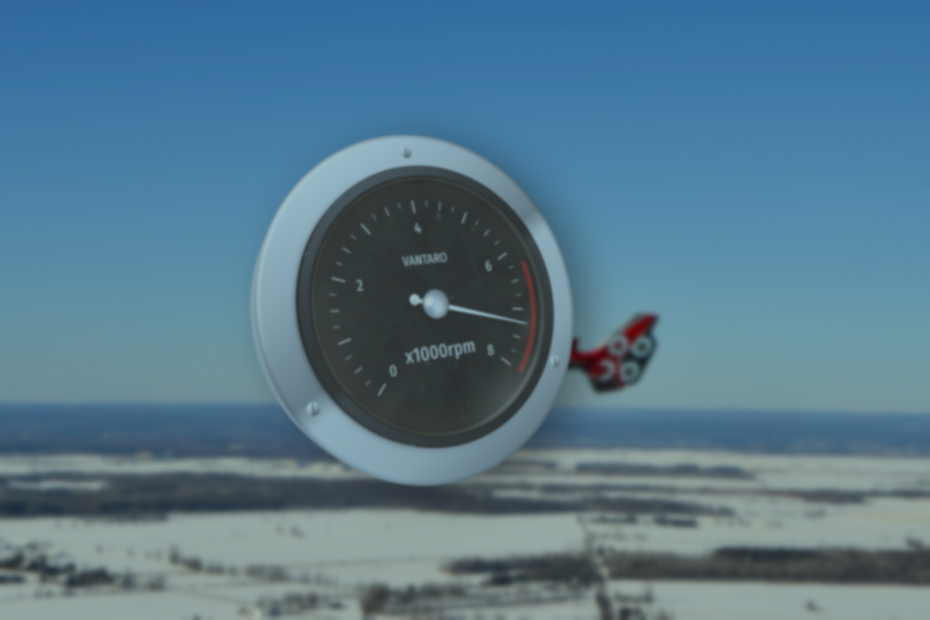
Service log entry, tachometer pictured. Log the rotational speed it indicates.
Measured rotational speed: 7250 rpm
